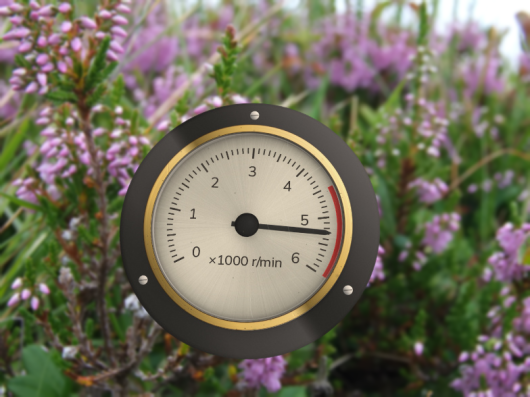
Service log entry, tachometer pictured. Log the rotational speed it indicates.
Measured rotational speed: 5300 rpm
